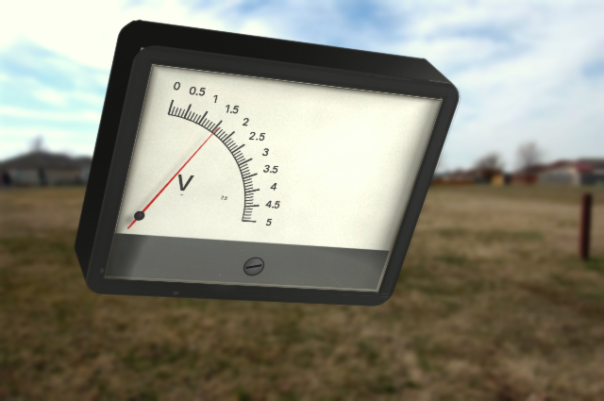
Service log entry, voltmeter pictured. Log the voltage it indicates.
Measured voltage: 1.5 V
